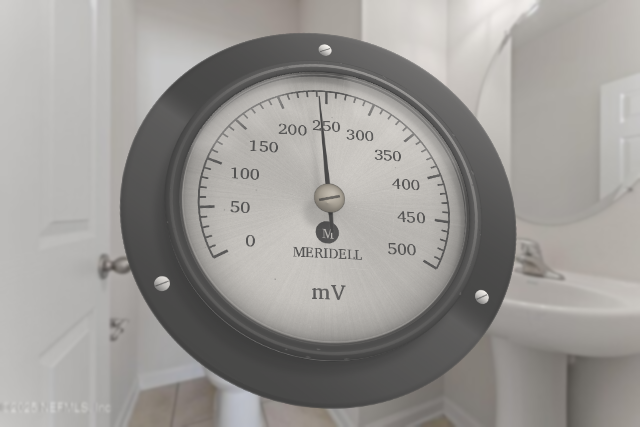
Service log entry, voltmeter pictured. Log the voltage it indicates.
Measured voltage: 240 mV
